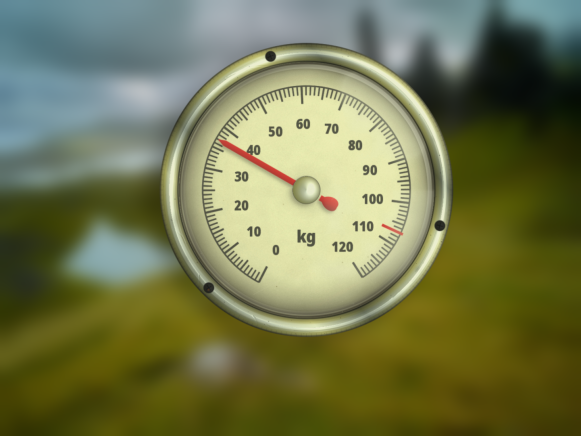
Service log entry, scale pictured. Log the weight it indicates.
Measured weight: 37 kg
